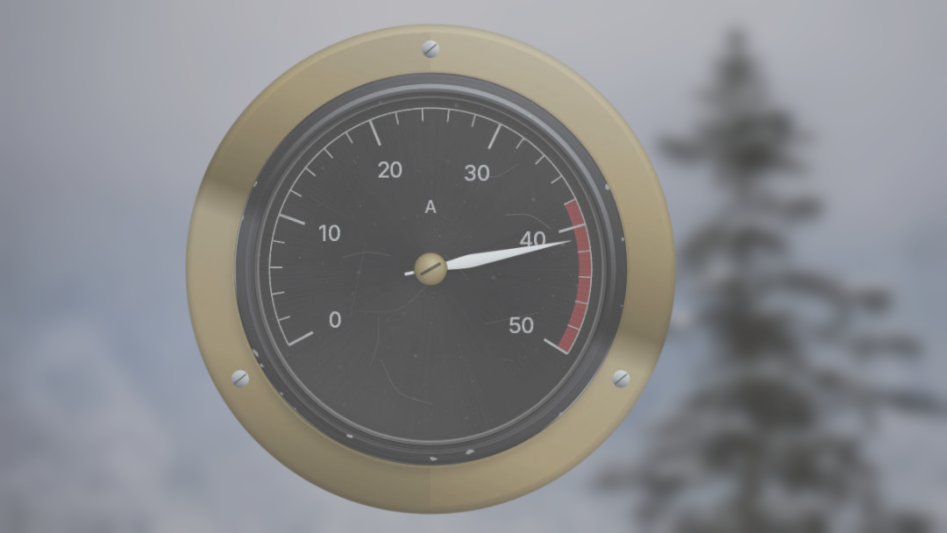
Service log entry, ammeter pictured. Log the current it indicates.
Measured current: 41 A
